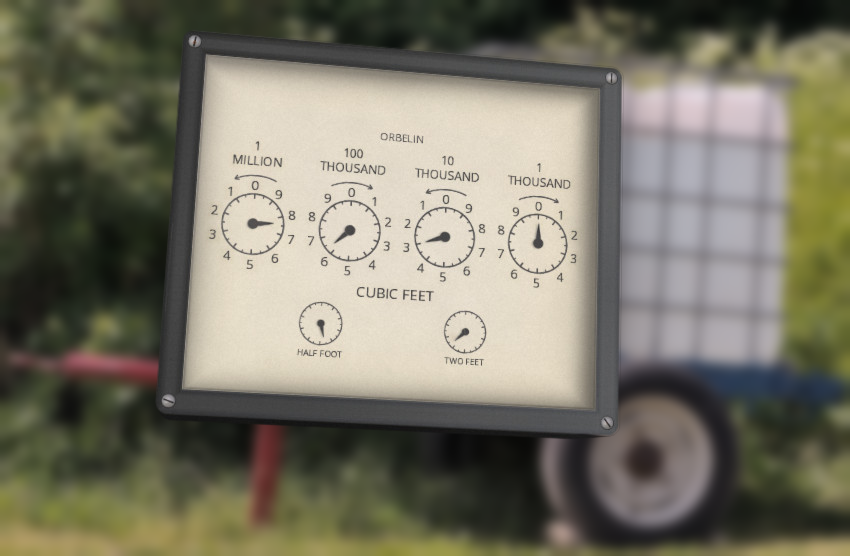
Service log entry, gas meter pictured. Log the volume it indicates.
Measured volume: 763000 ft³
